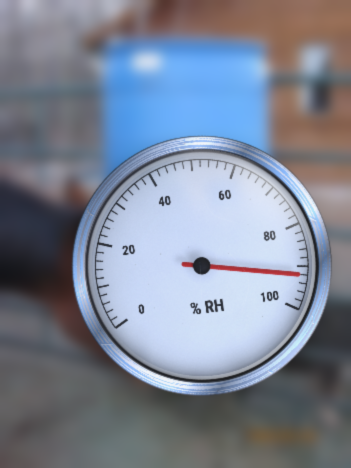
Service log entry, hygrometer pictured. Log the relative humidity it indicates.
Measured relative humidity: 92 %
